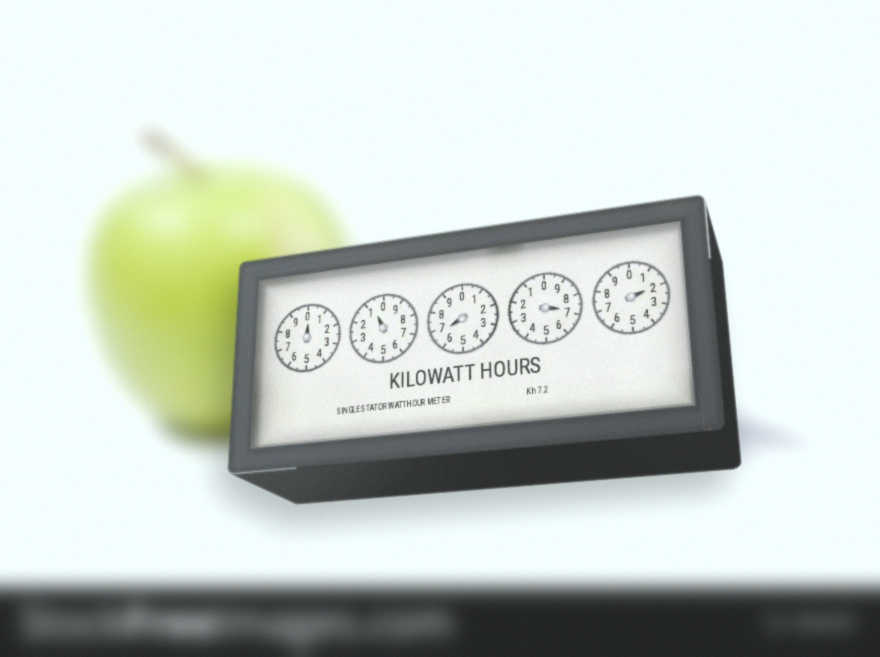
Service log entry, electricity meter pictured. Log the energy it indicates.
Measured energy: 672 kWh
